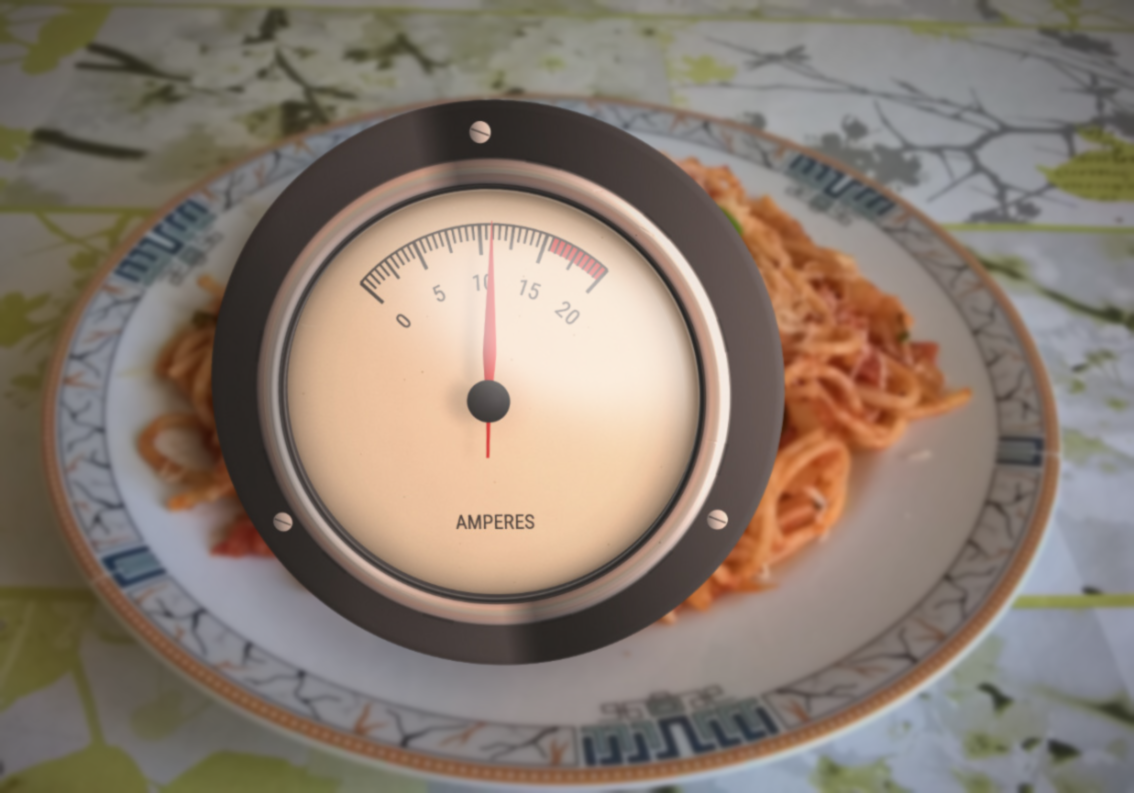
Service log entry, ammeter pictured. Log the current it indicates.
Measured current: 11 A
